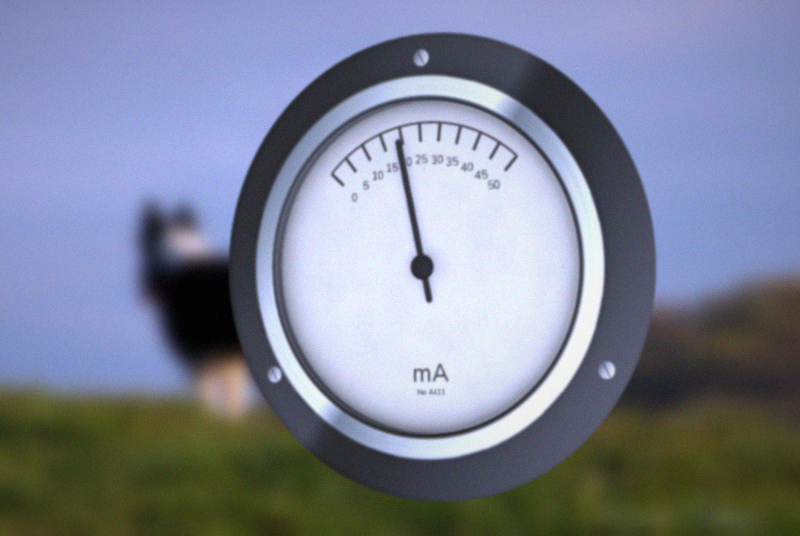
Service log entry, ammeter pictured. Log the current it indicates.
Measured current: 20 mA
